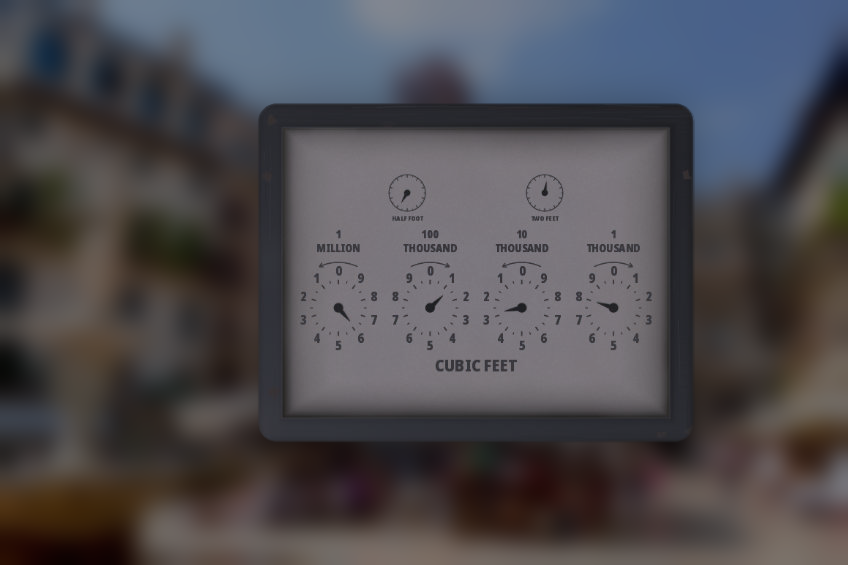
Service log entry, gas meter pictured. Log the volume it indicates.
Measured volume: 612800 ft³
